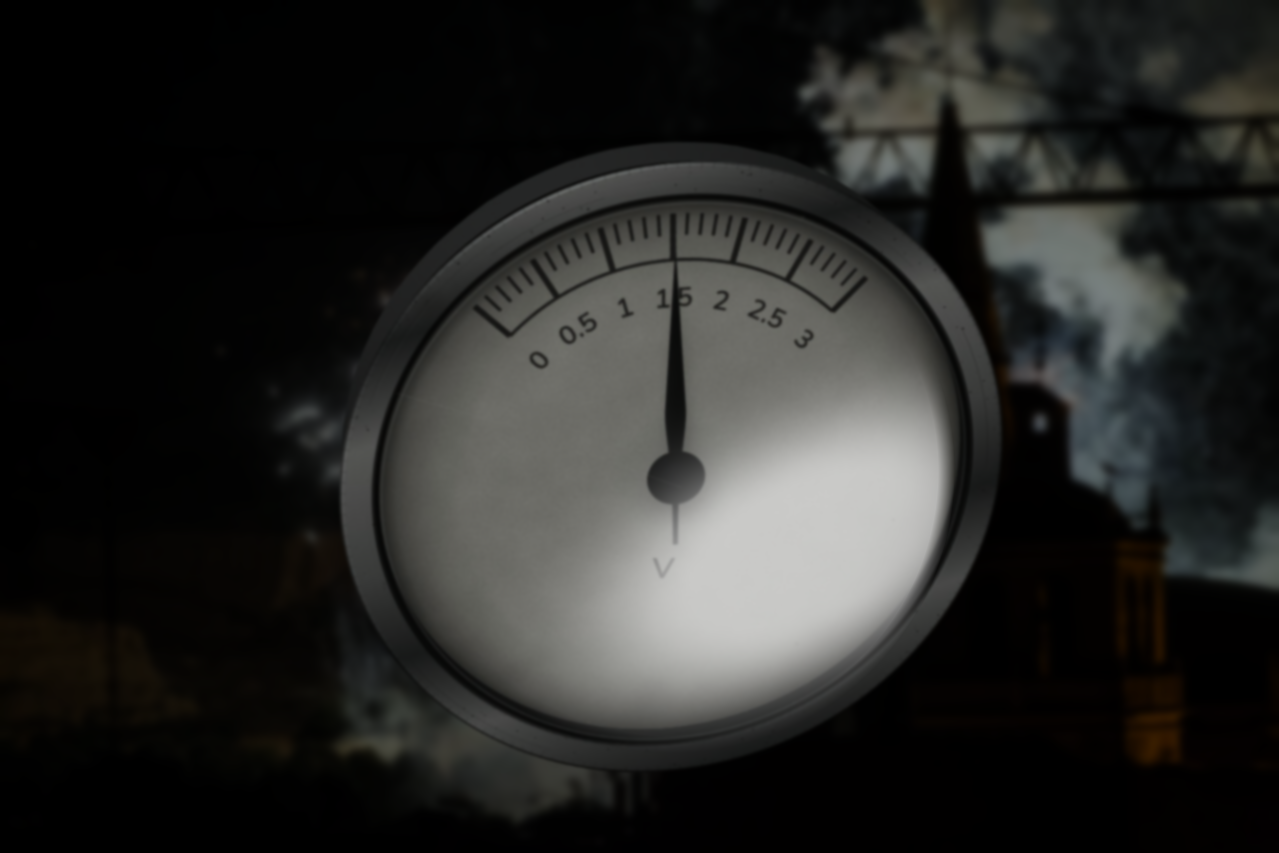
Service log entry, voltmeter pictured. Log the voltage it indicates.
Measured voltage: 1.5 V
